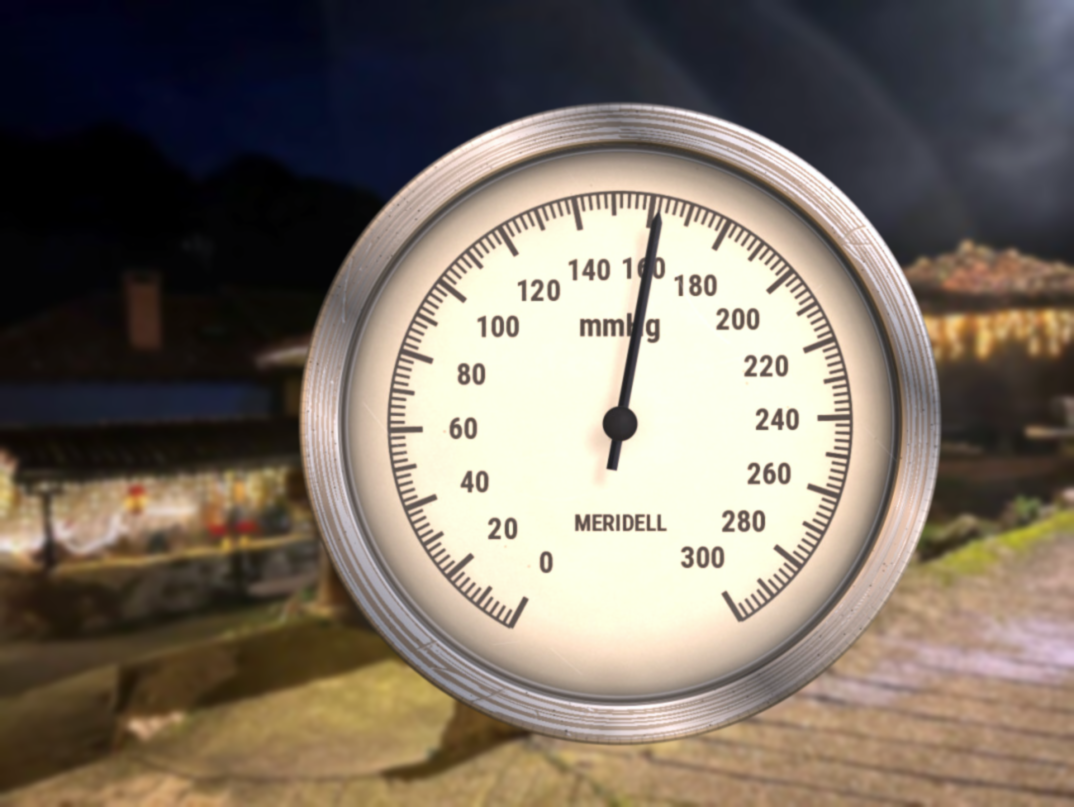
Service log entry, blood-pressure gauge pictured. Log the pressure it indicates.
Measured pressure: 162 mmHg
